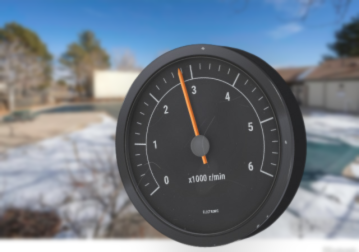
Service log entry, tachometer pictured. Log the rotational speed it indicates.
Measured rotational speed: 2800 rpm
